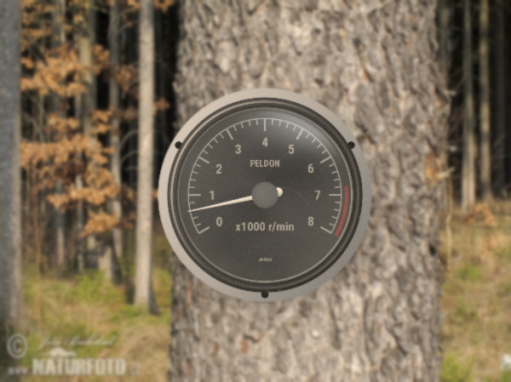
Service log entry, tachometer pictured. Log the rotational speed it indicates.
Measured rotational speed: 600 rpm
